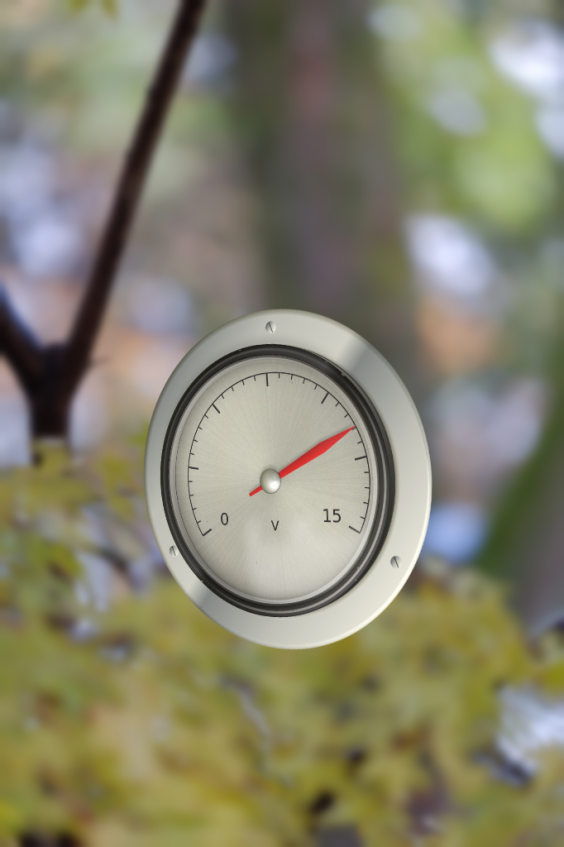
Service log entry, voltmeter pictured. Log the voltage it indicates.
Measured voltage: 11.5 V
